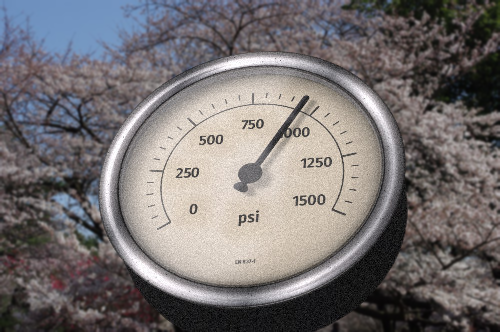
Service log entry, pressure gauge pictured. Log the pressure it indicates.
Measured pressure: 950 psi
